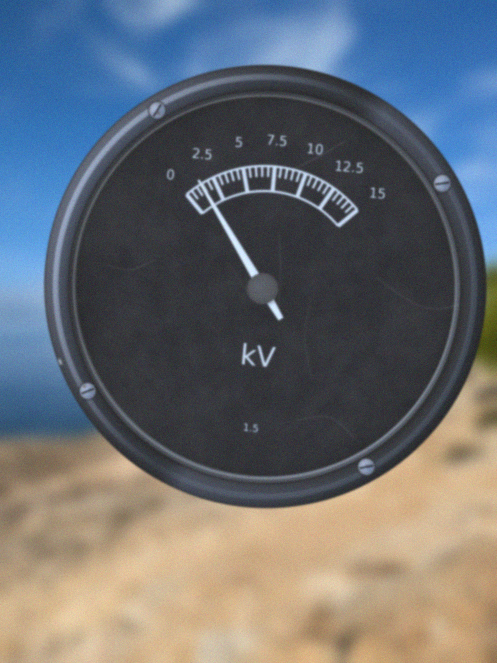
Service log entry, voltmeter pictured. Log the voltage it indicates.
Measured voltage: 1.5 kV
